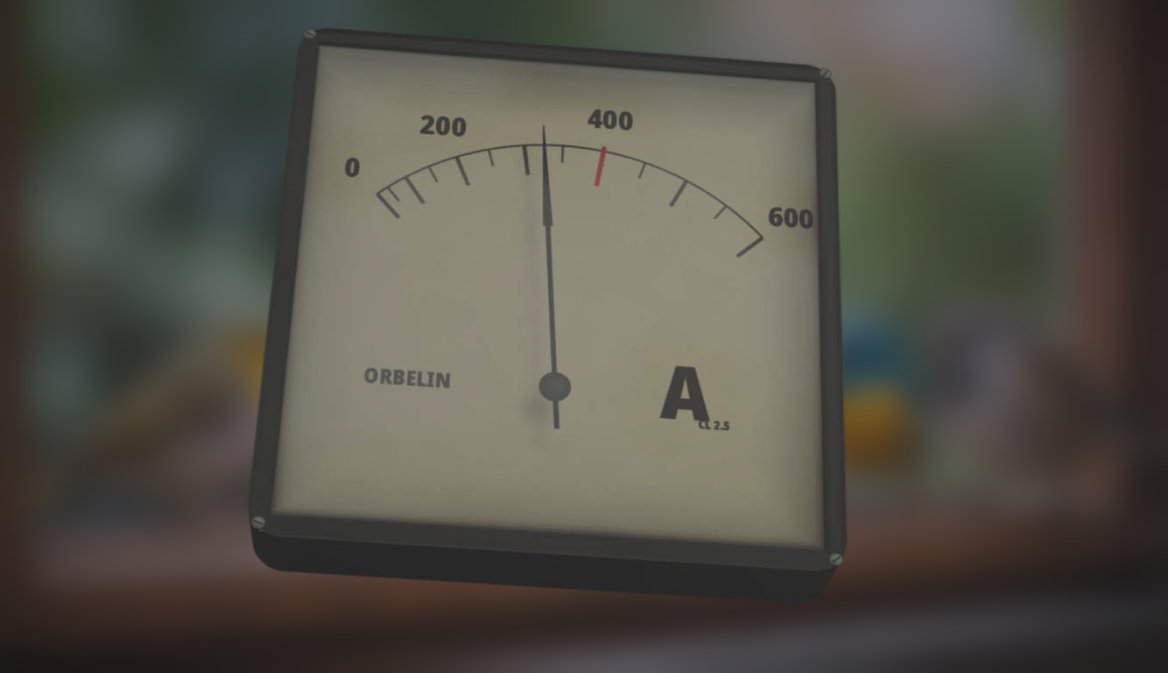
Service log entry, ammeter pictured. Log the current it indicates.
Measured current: 325 A
